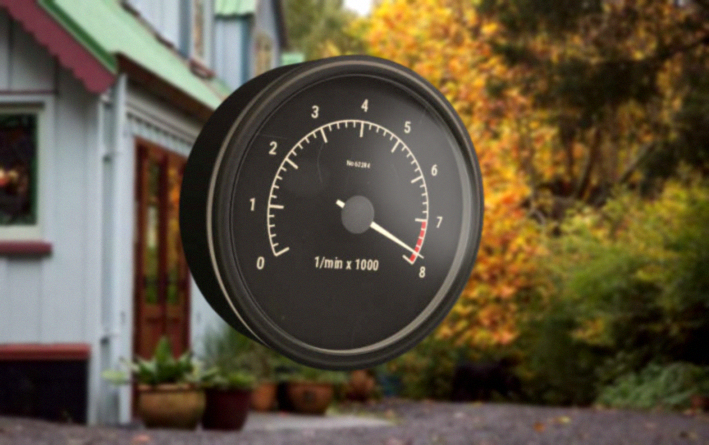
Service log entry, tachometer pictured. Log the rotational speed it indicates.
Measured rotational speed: 7800 rpm
